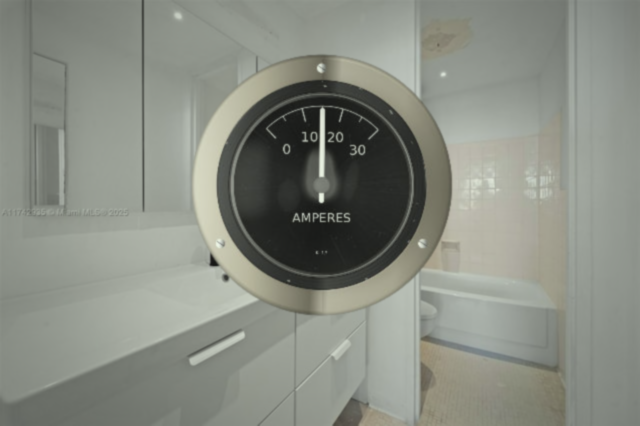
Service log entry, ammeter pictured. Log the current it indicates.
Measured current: 15 A
